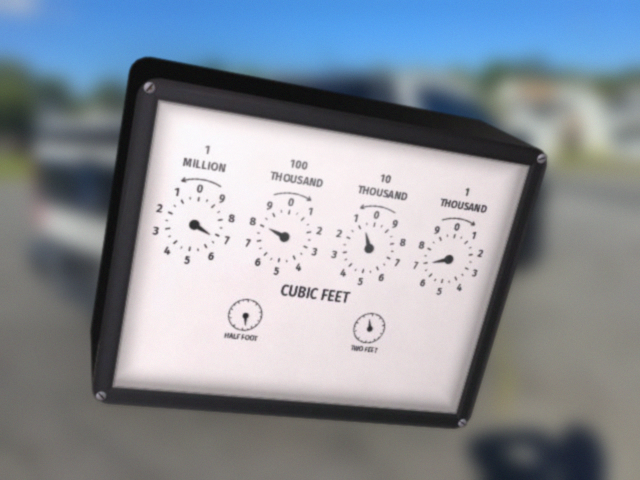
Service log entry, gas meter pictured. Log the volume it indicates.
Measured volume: 680700 ft³
